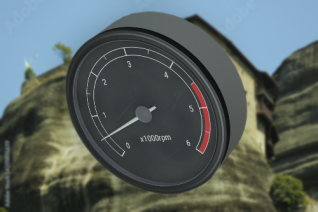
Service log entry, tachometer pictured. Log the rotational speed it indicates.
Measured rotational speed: 500 rpm
